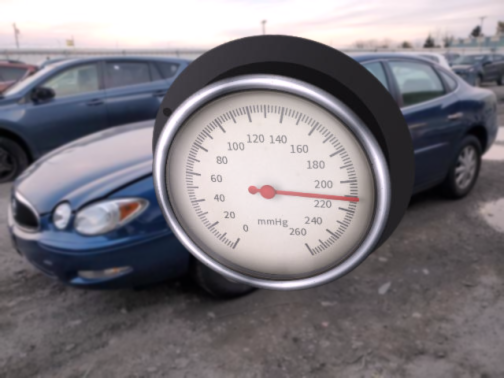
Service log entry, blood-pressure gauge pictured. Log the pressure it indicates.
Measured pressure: 210 mmHg
